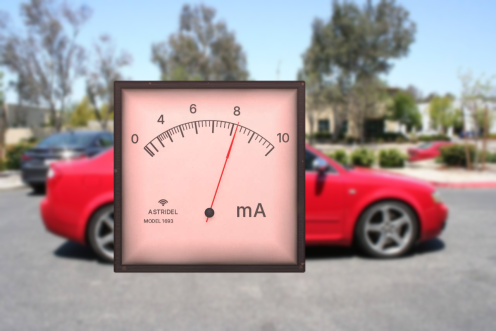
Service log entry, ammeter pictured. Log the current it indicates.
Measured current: 8.2 mA
